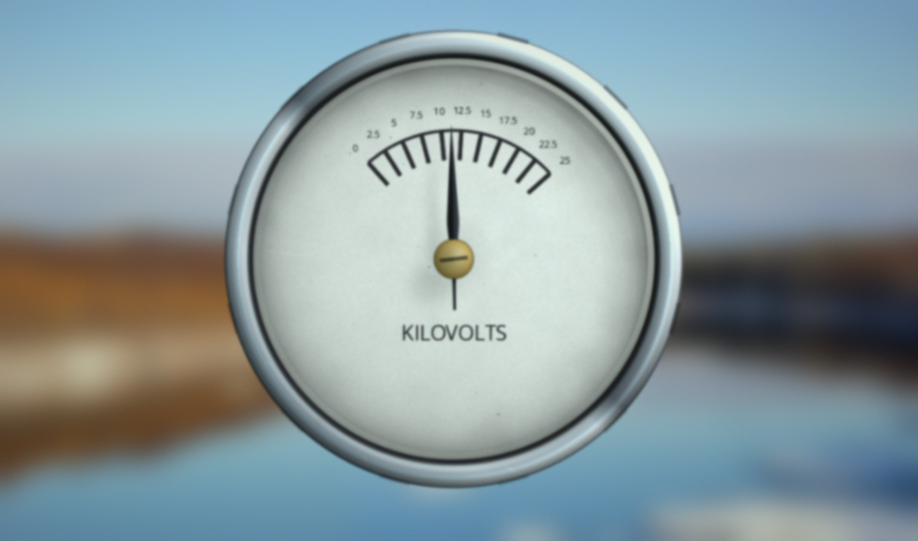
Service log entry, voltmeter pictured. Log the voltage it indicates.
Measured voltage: 11.25 kV
